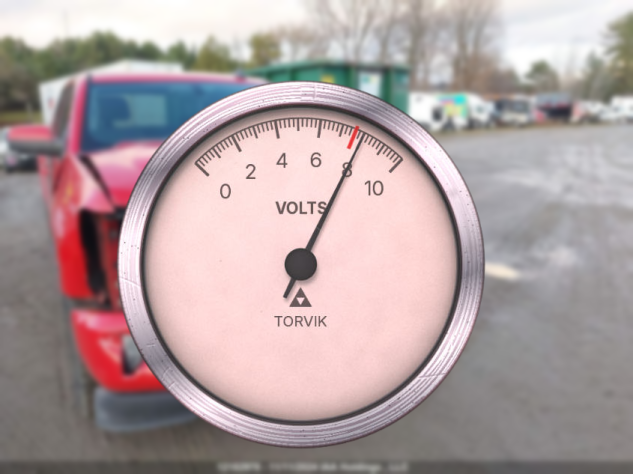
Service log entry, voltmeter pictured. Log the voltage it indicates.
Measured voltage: 8 V
